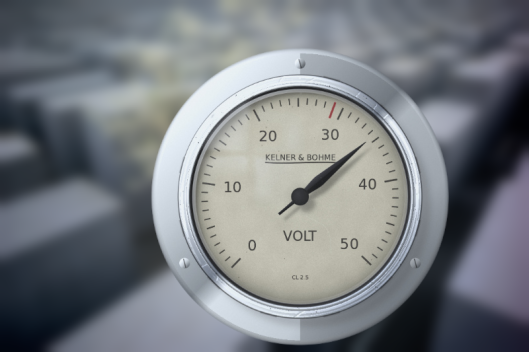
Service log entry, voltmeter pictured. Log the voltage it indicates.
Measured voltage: 34.5 V
